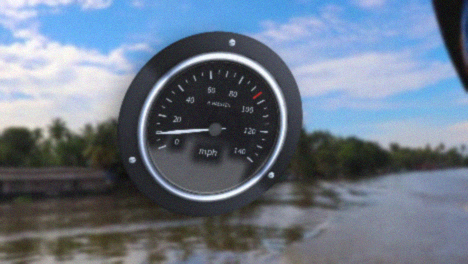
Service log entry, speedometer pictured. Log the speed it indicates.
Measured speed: 10 mph
